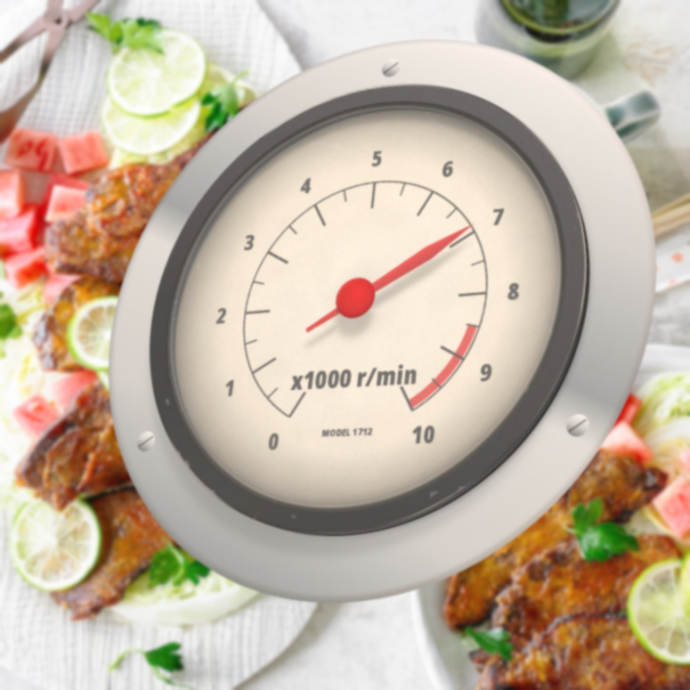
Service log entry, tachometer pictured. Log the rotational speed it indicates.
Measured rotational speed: 7000 rpm
